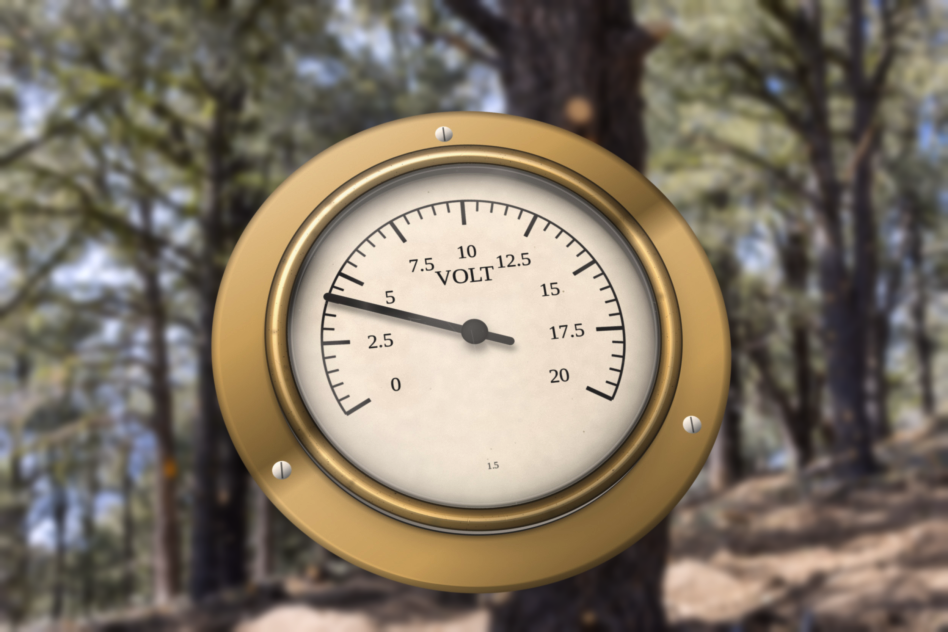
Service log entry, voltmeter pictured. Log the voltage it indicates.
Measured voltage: 4 V
